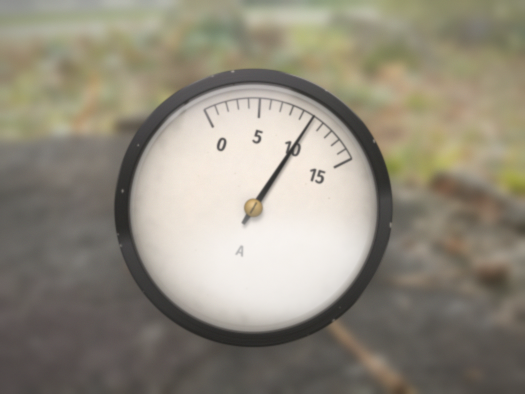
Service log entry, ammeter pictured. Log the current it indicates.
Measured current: 10 A
